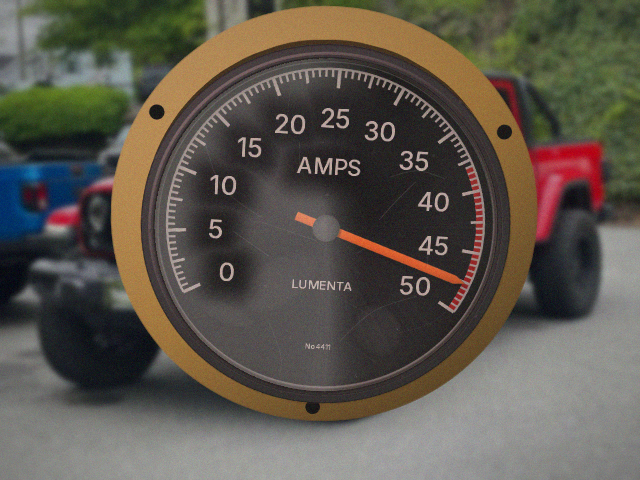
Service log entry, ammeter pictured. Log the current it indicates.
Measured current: 47.5 A
